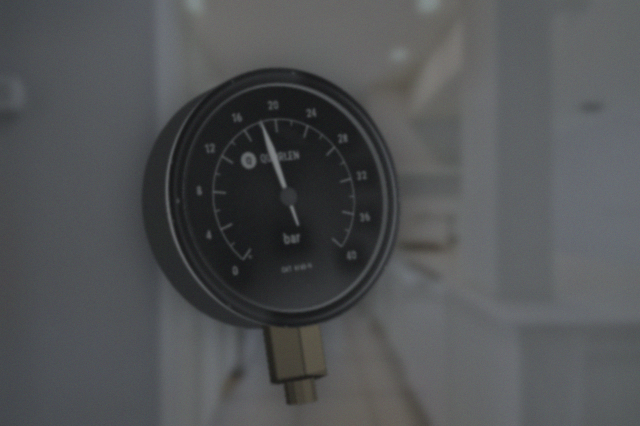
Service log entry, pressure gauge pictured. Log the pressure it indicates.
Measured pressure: 18 bar
